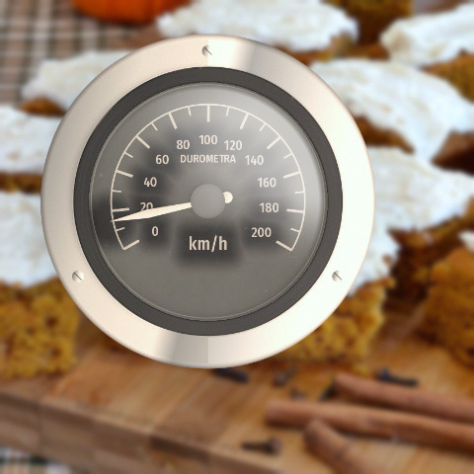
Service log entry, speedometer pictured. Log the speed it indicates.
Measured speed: 15 km/h
